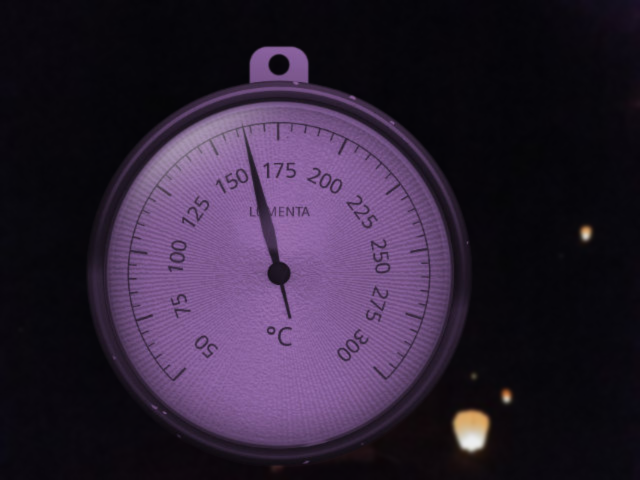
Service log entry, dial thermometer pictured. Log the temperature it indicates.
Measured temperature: 162.5 °C
